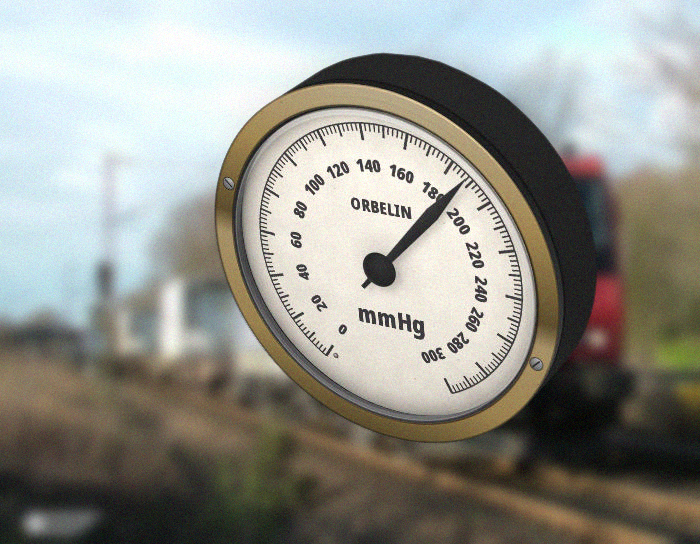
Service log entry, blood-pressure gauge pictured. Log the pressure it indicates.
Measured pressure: 188 mmHg
